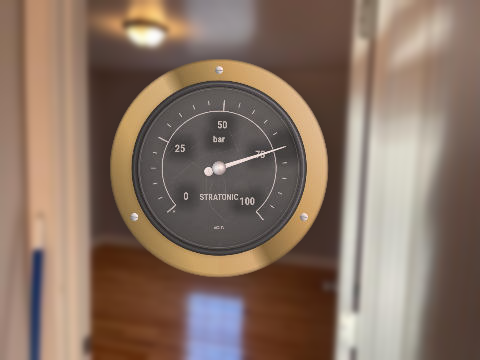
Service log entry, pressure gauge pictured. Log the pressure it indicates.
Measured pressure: 75 bar
